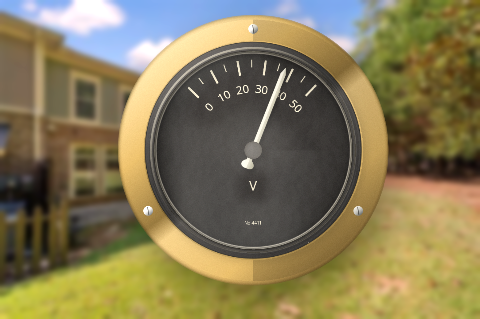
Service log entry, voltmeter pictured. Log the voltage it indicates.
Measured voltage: 37.5 V
